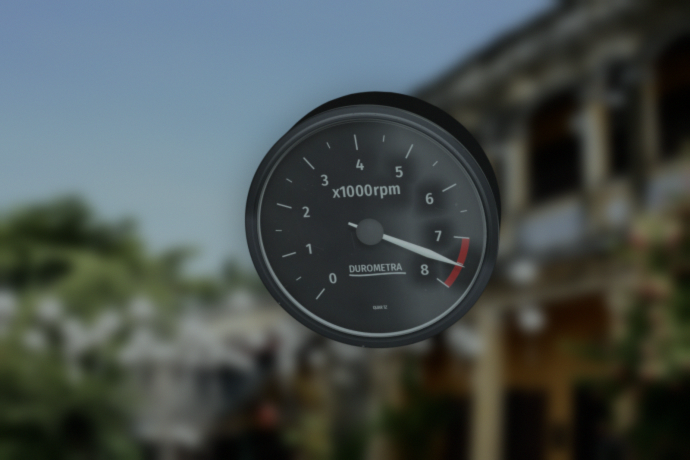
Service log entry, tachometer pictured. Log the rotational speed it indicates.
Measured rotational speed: 7500 rpm
